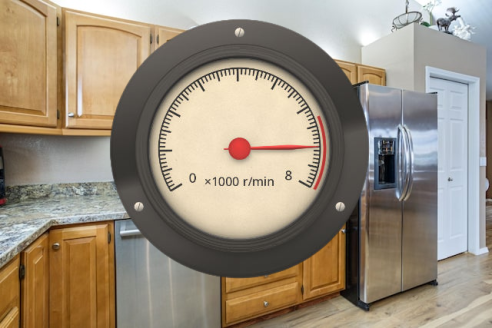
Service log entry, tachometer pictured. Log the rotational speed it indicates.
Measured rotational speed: 7000 rpm
